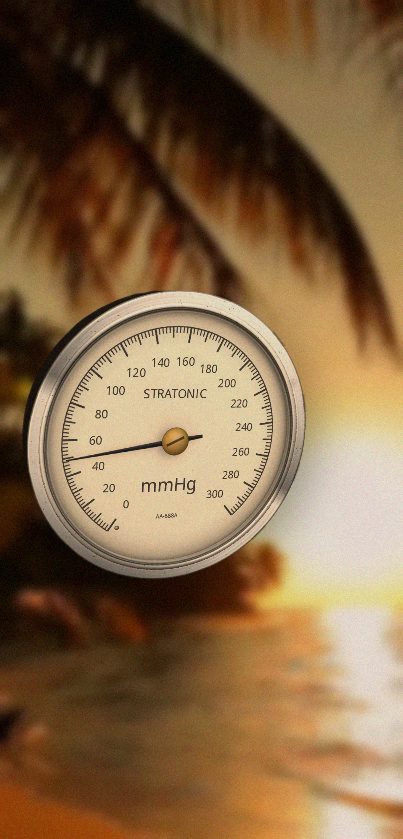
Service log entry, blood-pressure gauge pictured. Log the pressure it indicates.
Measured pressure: 50 mmHg
